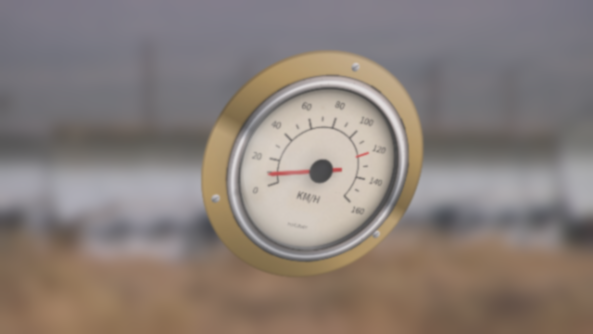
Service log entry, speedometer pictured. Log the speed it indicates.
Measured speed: 10 km/h
